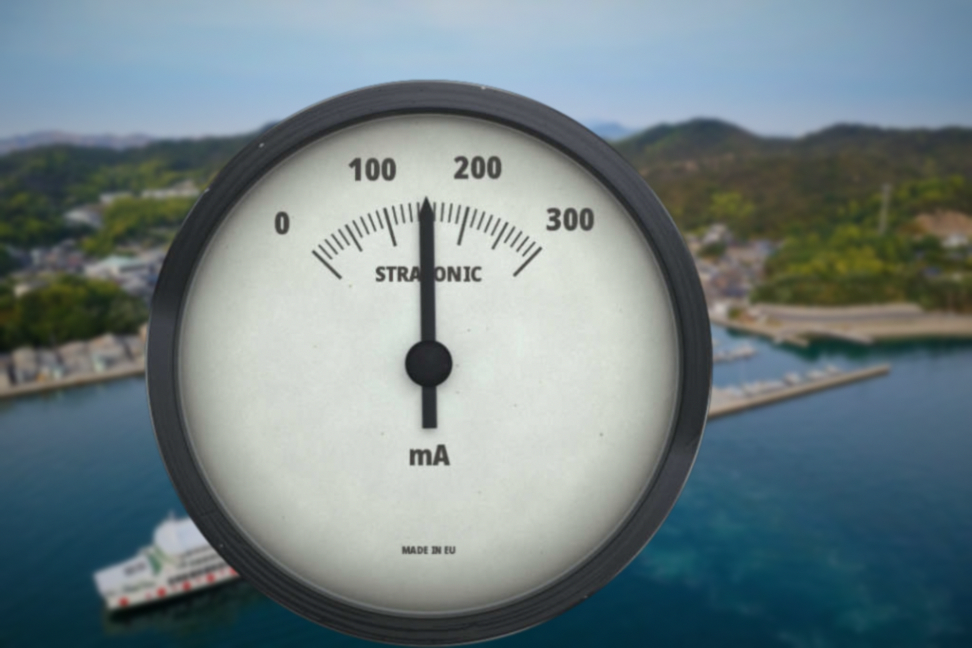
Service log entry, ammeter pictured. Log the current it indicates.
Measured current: 150 mA
